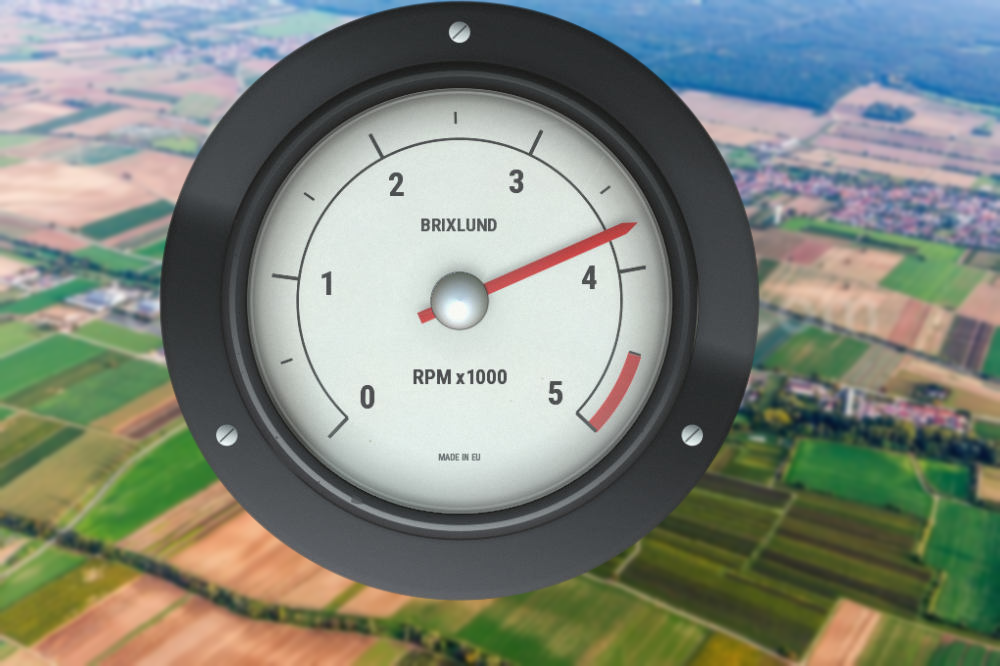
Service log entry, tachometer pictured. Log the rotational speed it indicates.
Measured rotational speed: 3750 rpm
